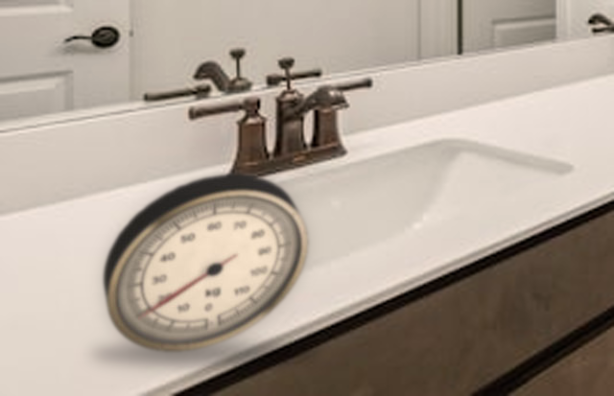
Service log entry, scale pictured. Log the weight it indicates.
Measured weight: 20 kg
